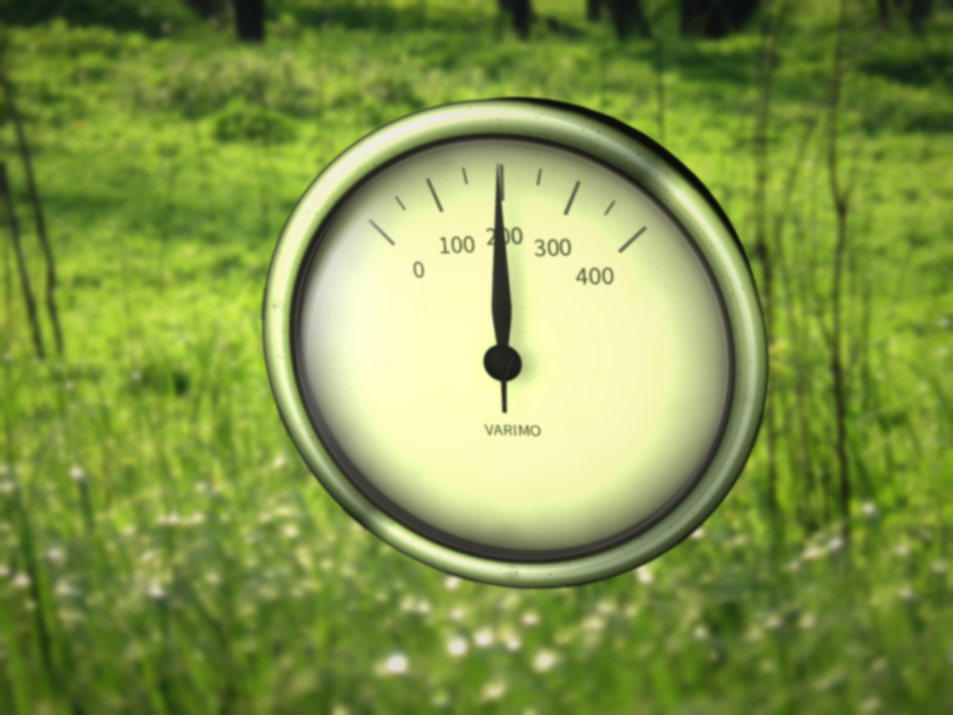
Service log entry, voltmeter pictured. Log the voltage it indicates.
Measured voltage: 200 V
